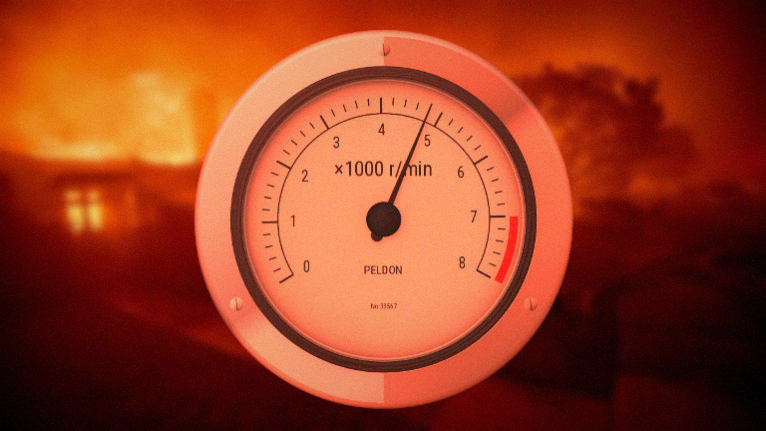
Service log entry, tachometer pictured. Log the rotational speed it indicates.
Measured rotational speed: 4800 rpm
